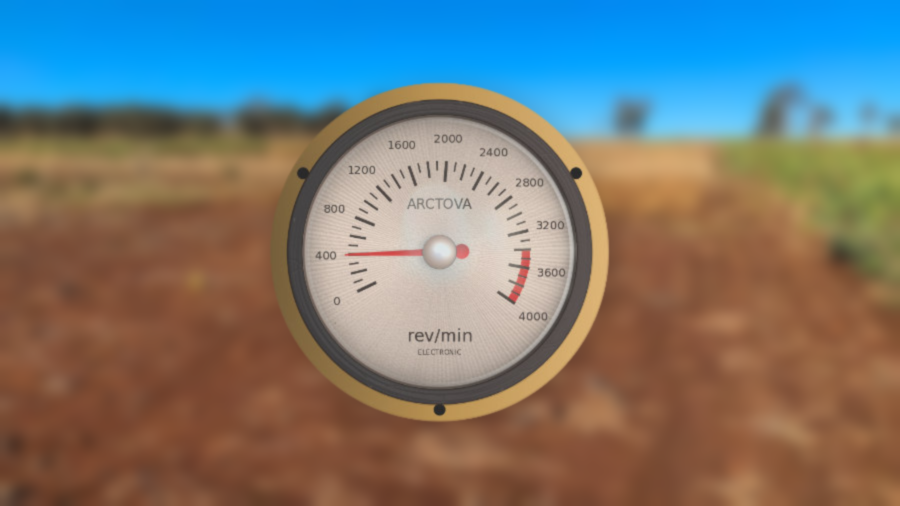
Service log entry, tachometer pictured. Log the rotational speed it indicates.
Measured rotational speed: 400 rpm
